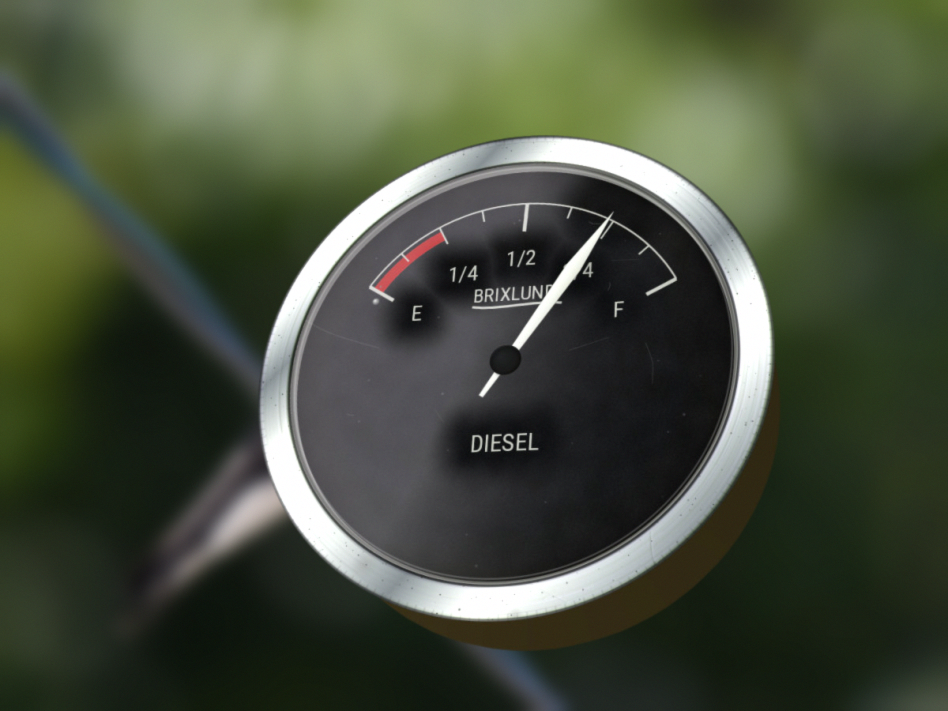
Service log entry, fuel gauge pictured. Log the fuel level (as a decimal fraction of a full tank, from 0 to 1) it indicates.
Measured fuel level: 0.75
